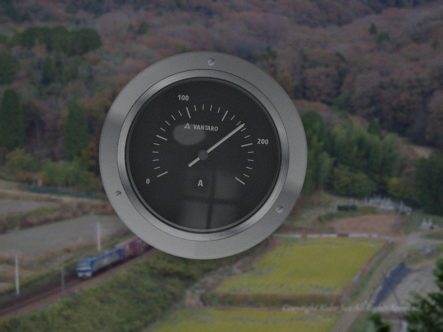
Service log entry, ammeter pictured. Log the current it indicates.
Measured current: 175 A
